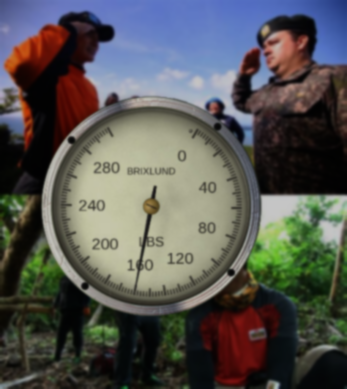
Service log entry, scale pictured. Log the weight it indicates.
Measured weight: 160 lb
